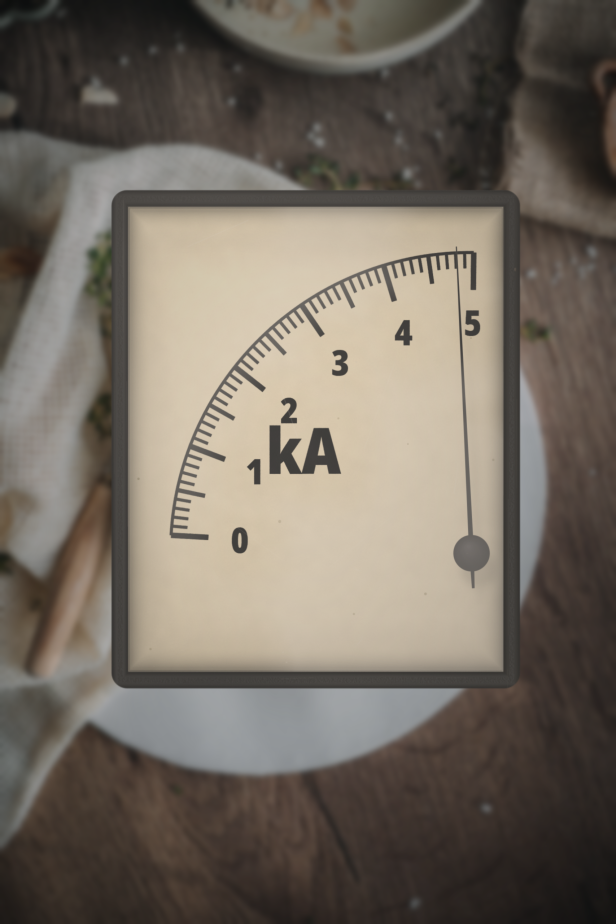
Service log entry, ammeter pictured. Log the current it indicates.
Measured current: 4.8 kA
